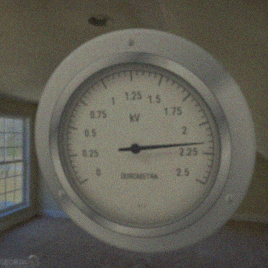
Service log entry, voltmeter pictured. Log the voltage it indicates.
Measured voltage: 2.15 kV
